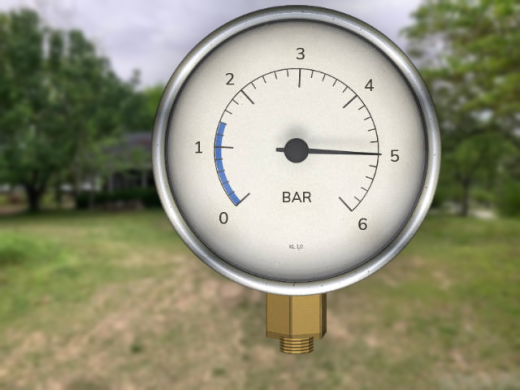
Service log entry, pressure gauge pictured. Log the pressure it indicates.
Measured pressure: 5 bar
